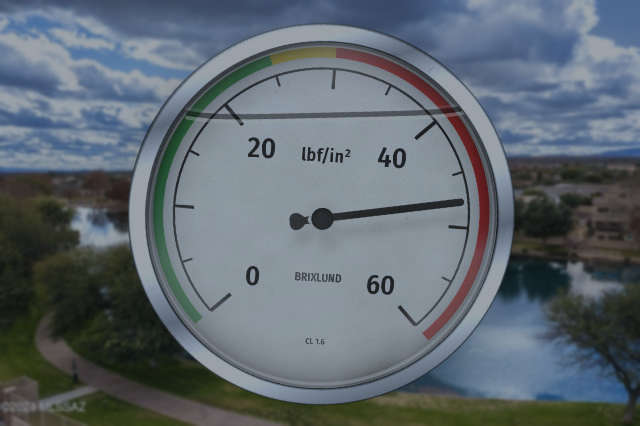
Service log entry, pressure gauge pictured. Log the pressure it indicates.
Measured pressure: 47.5 psi
